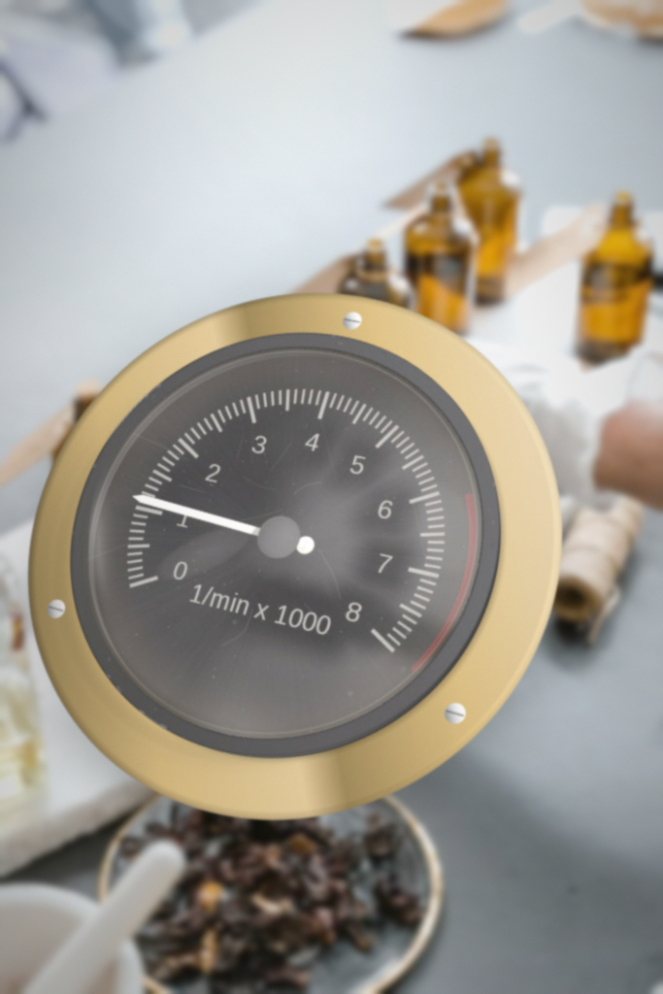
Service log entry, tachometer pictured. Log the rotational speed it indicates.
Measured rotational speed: 1100 rpm
